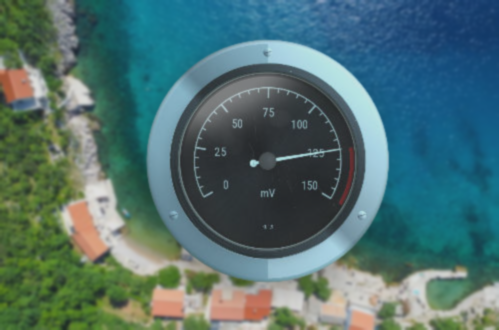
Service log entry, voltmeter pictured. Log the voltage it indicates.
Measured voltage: 125 mV
